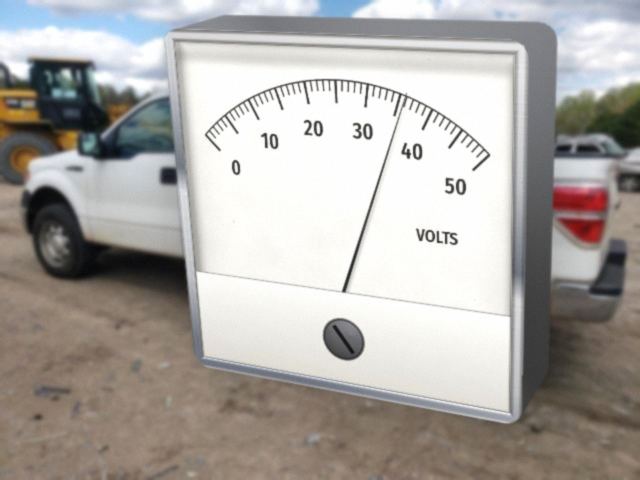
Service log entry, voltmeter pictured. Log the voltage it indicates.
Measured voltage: 36 V
